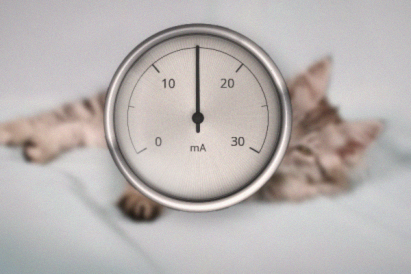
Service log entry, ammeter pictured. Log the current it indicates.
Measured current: 15 mA
